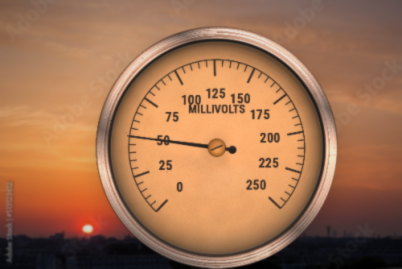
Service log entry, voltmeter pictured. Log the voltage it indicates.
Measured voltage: 50 mV
